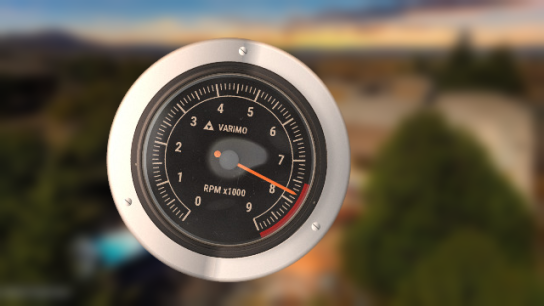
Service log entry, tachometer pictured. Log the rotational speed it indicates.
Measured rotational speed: 7800 rpm
